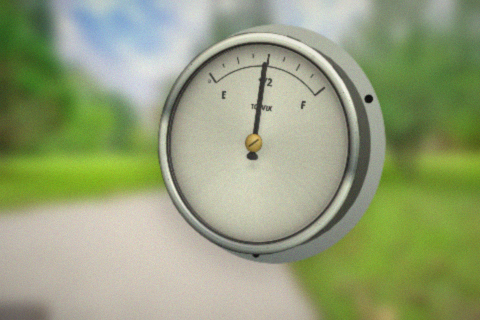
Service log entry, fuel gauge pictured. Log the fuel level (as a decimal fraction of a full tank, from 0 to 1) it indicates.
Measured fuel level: 0.5
